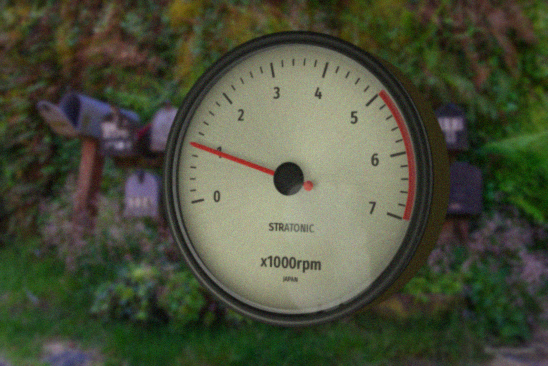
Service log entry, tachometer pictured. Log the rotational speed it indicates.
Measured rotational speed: 1000 rpm
